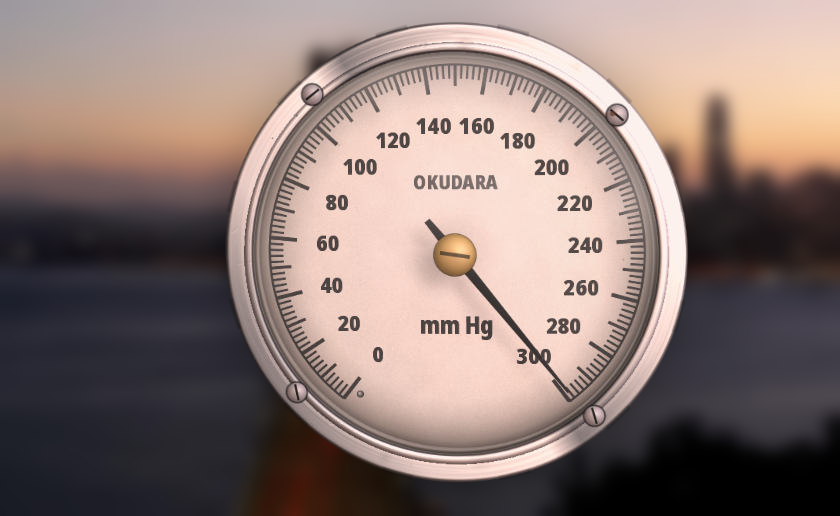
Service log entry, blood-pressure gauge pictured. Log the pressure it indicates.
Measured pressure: 298 mmHg
